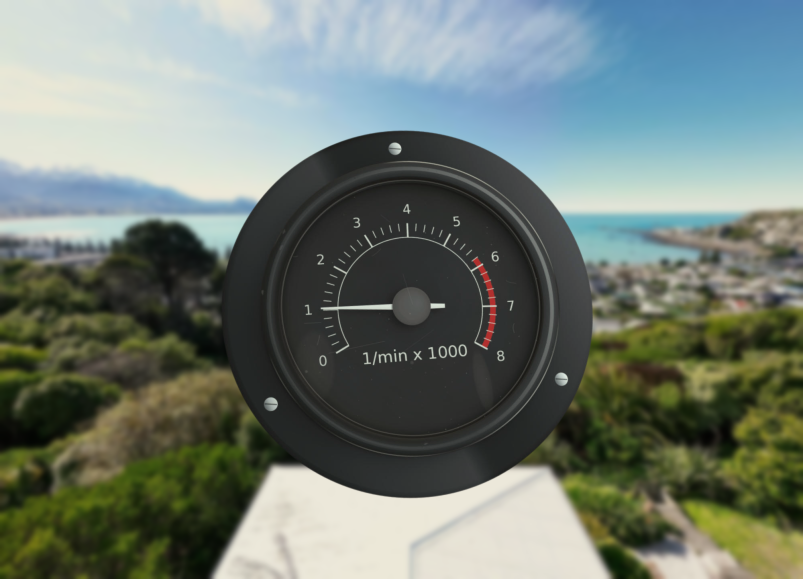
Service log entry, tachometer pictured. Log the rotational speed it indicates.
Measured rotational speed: 1000 rpm
